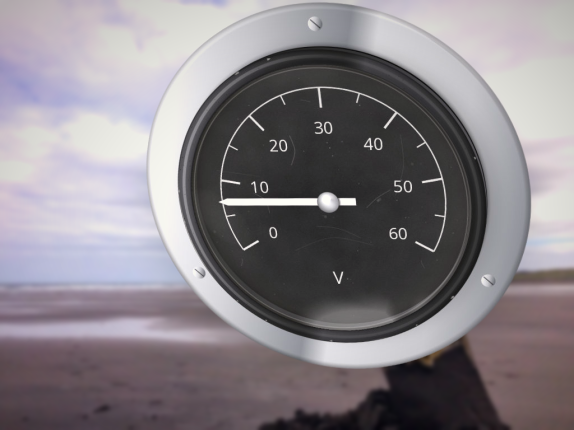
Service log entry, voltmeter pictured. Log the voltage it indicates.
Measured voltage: 7.5 V
